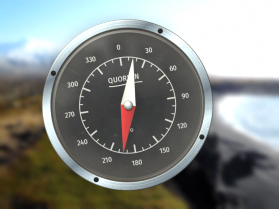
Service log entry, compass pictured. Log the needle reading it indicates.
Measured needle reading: 195 °
